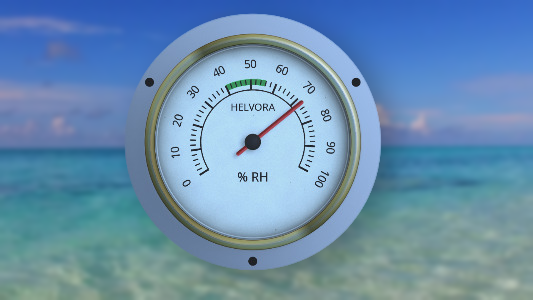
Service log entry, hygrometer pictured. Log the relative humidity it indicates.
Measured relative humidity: 72 %
